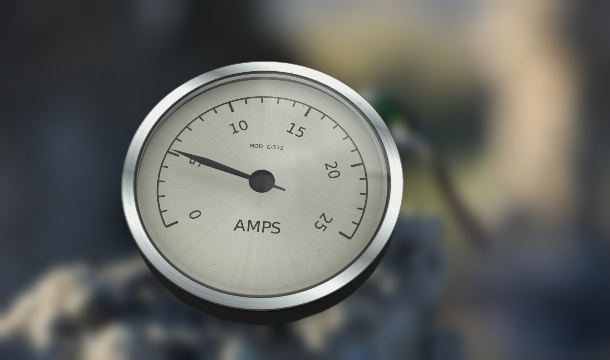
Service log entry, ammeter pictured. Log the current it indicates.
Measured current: 5 A
